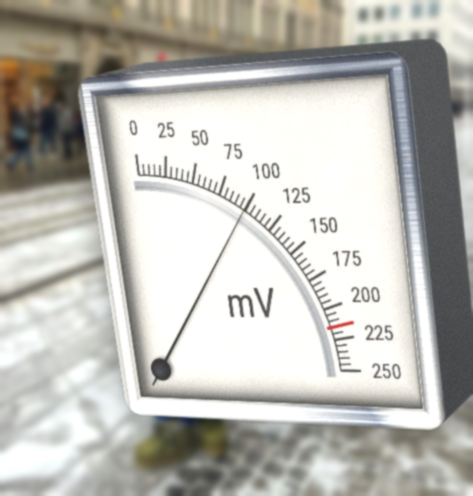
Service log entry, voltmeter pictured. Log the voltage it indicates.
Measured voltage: 100 mV
